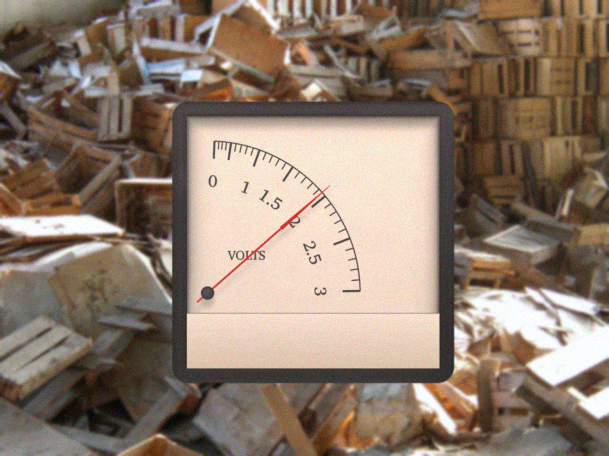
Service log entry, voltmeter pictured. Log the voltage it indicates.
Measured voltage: 1.95 V
